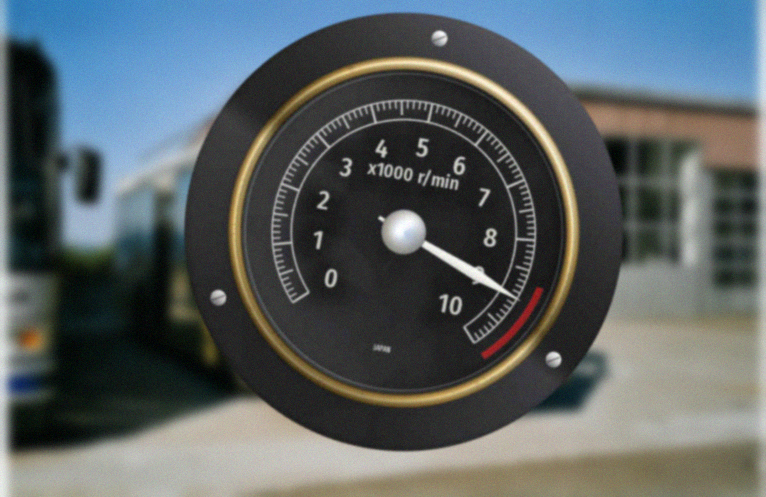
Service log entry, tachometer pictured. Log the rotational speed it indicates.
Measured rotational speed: 9000 rpm
